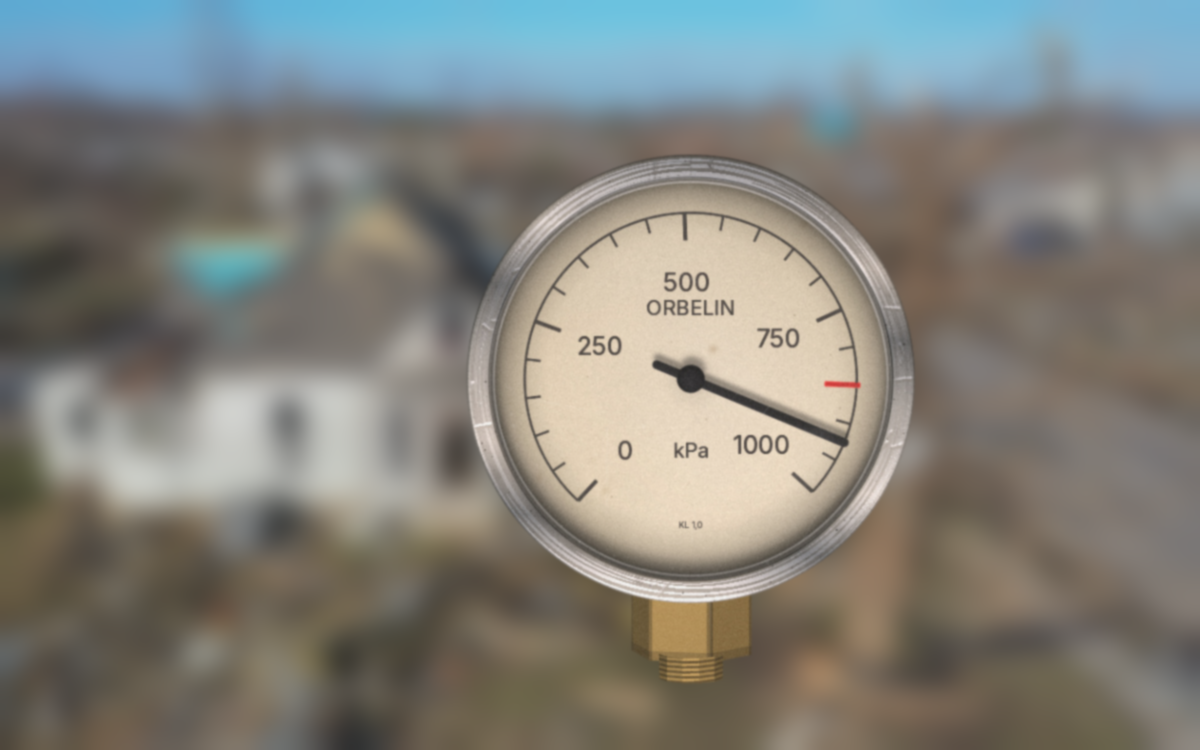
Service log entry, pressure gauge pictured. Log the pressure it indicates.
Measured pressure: 925 kPa
